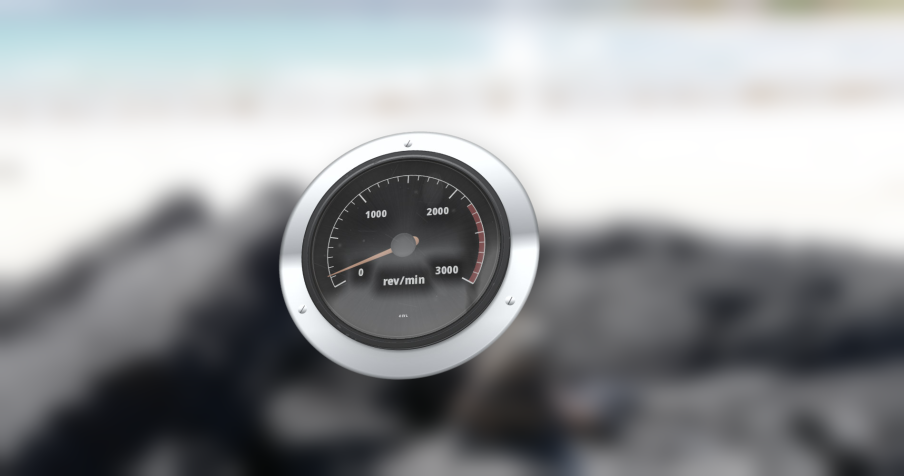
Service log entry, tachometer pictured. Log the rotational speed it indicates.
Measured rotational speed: 100 rpm
